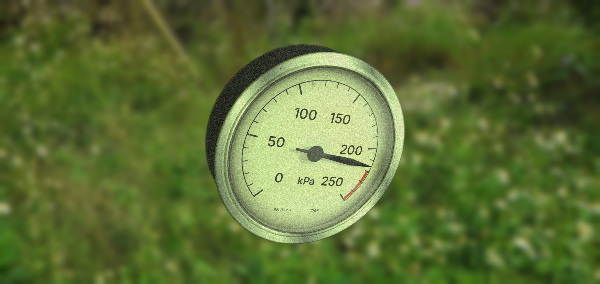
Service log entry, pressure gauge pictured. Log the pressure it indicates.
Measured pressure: 215 kPa
